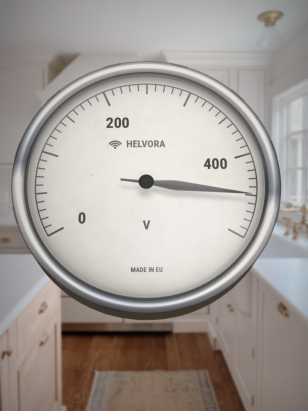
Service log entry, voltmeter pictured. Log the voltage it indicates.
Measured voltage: 450 V
